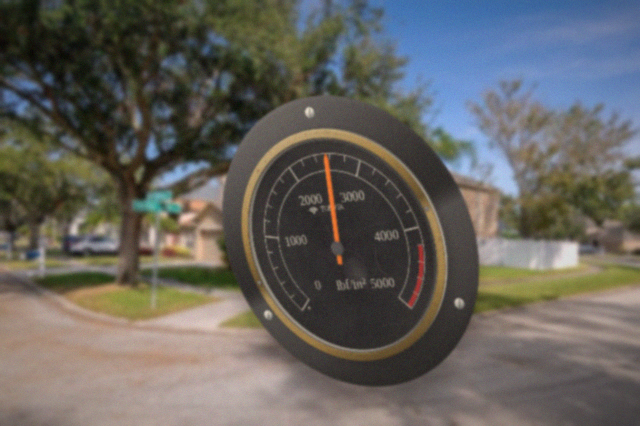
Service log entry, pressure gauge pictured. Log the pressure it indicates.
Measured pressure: 2600 psi
